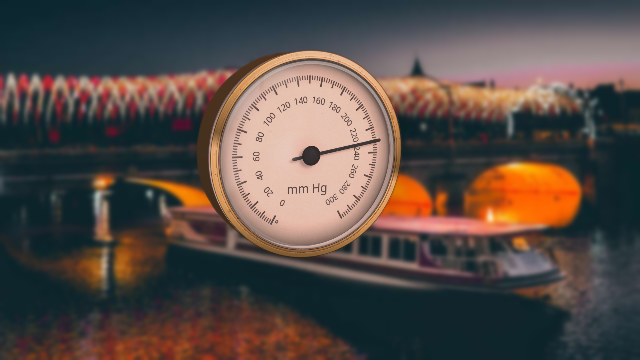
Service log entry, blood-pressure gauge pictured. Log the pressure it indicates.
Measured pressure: 230 mmHg
